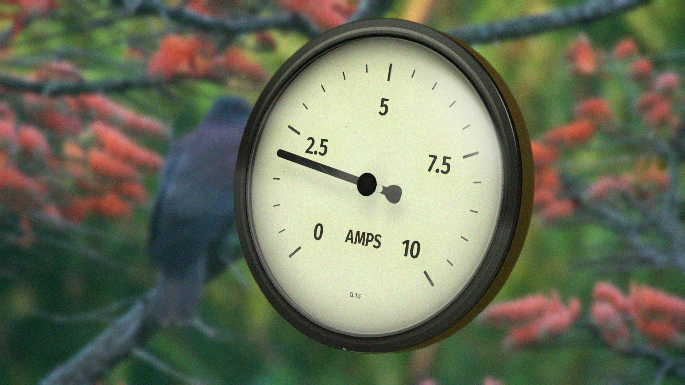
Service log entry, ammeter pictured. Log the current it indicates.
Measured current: 2 A
